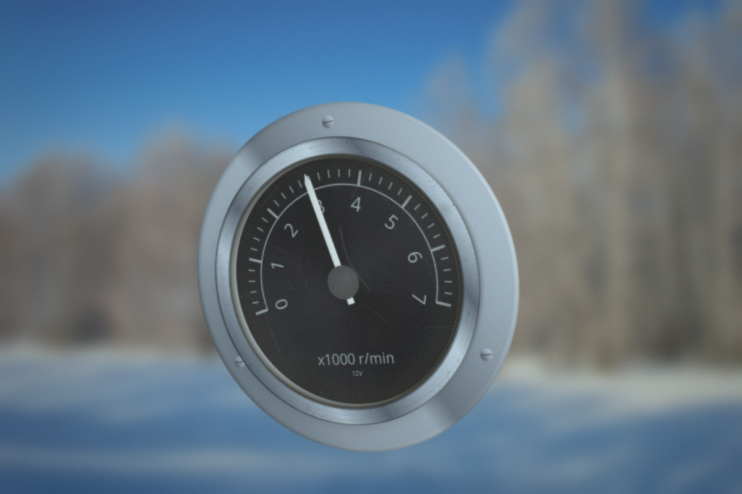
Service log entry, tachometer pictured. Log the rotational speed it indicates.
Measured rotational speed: 3000 rpm
